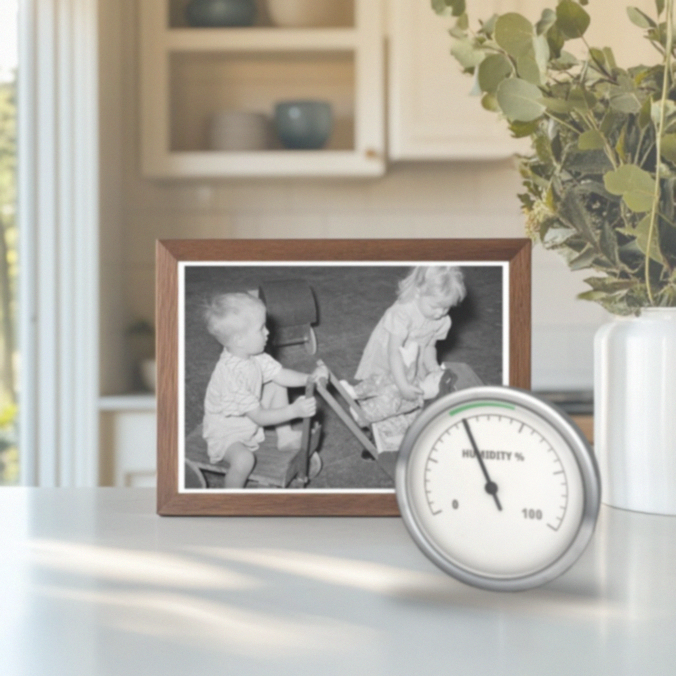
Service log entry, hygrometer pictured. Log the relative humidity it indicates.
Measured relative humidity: 40 %
